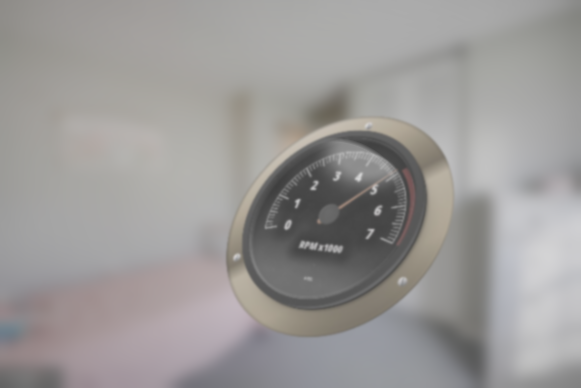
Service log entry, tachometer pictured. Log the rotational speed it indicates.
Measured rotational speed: 5000 rpm
